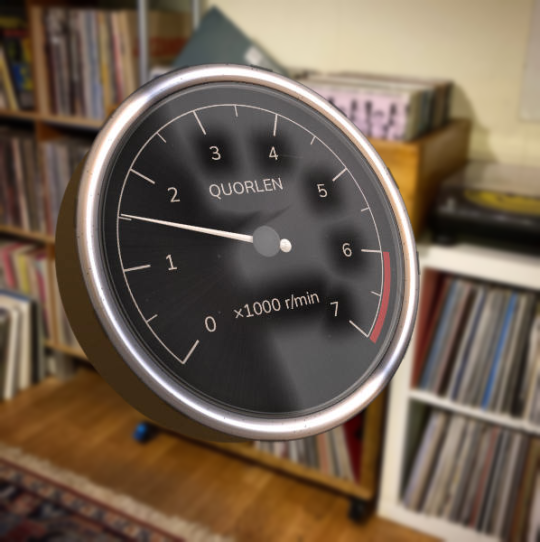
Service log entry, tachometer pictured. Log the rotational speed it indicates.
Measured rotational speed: 1500 rpm
